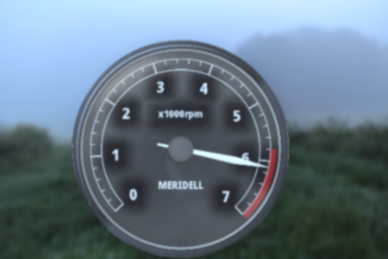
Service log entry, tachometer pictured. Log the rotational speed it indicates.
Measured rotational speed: 6100 rpm
